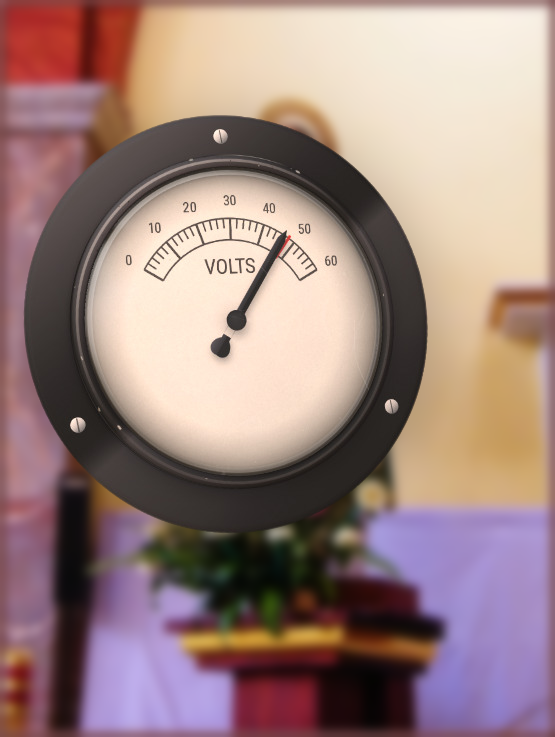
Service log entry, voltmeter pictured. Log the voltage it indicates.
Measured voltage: 46 V
